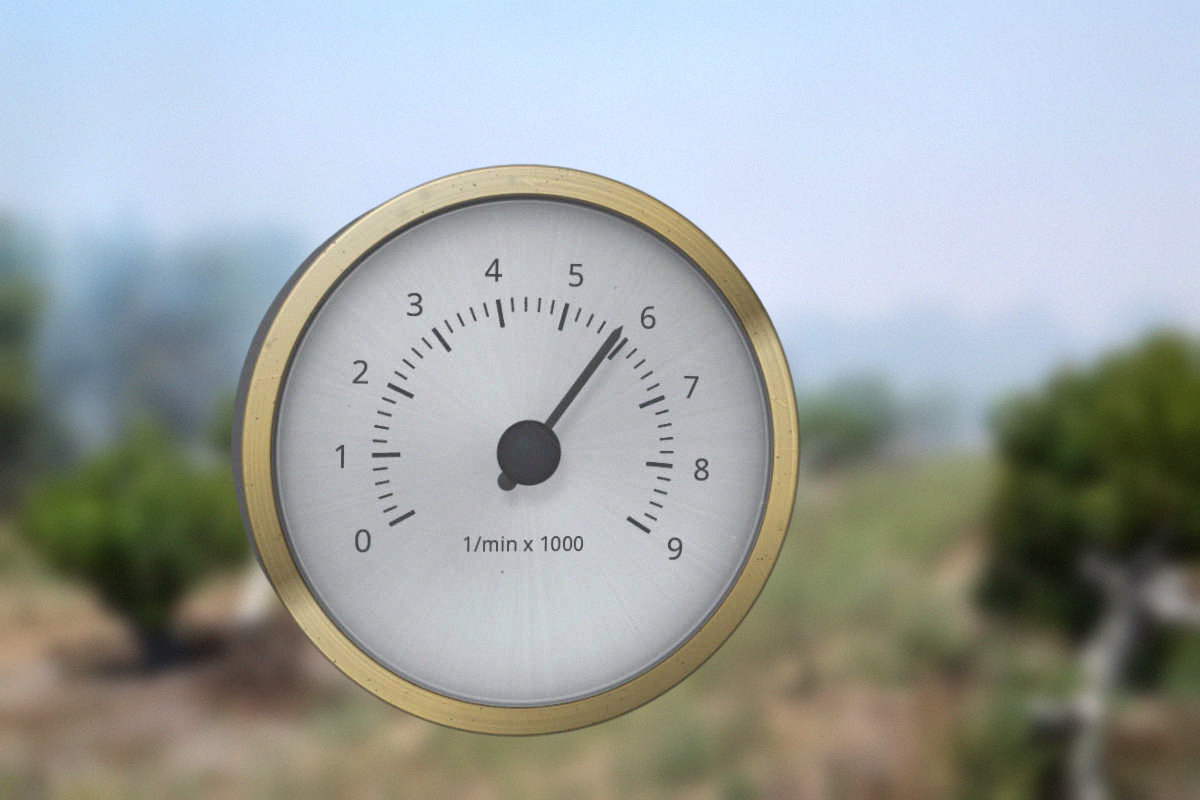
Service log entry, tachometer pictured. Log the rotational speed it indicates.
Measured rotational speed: 5800 rpm
